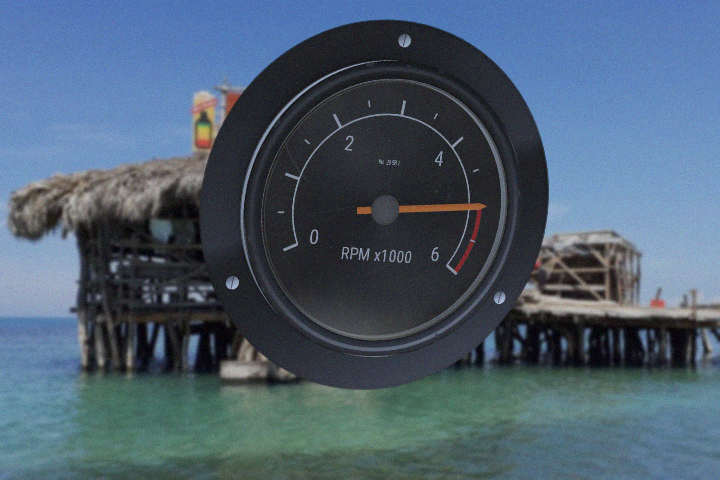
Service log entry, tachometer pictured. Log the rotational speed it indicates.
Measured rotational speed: 5000 rpm
